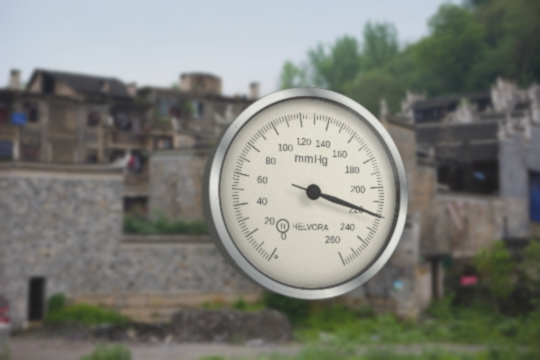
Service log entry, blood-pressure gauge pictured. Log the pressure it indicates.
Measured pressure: 220 mmHg
